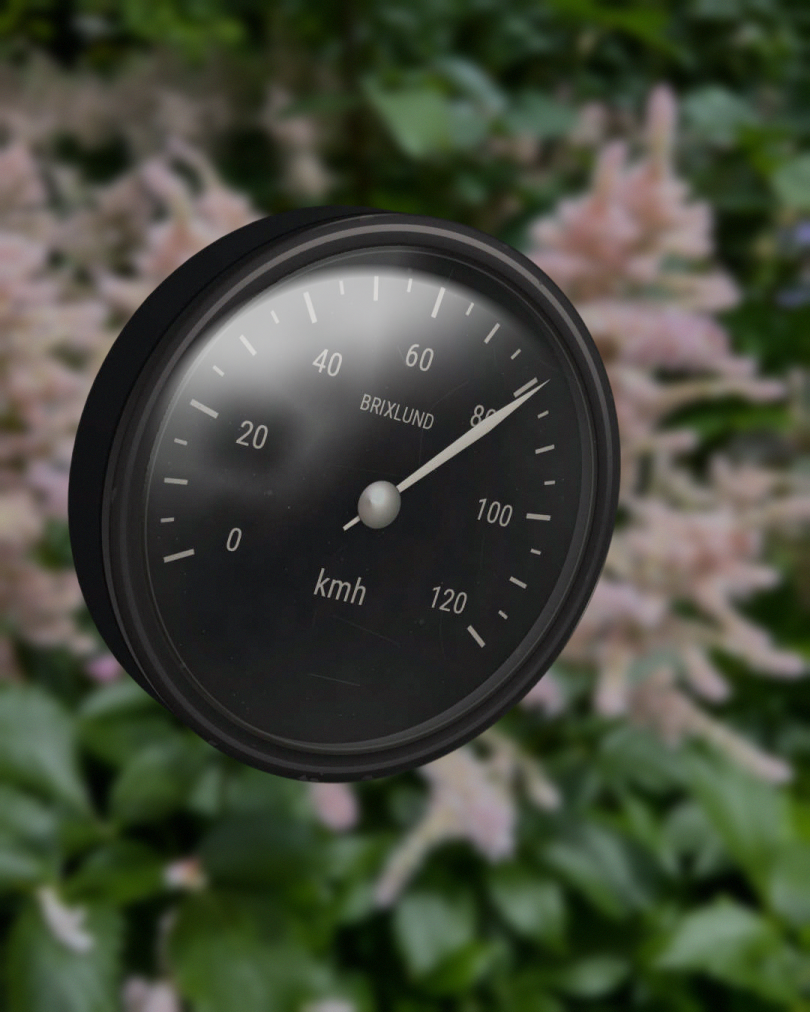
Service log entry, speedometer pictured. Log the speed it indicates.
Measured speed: 80 km/h
